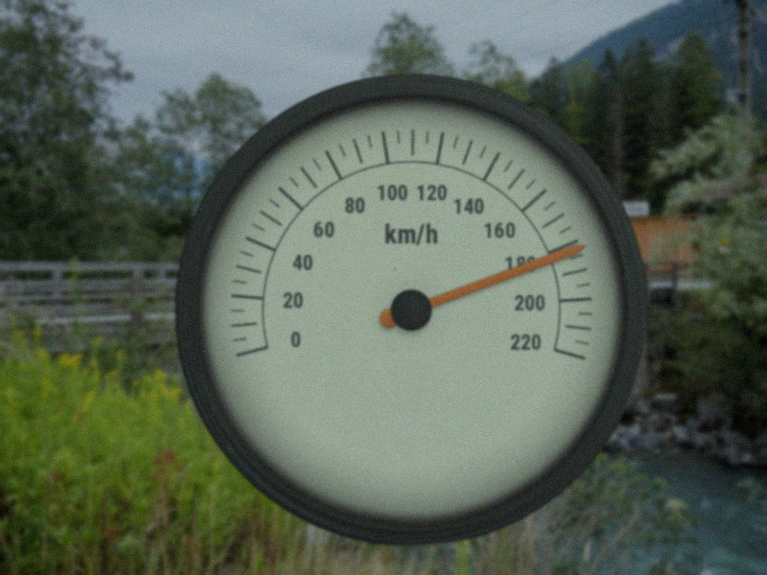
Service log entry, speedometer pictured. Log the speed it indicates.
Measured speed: 182.5 km/h
